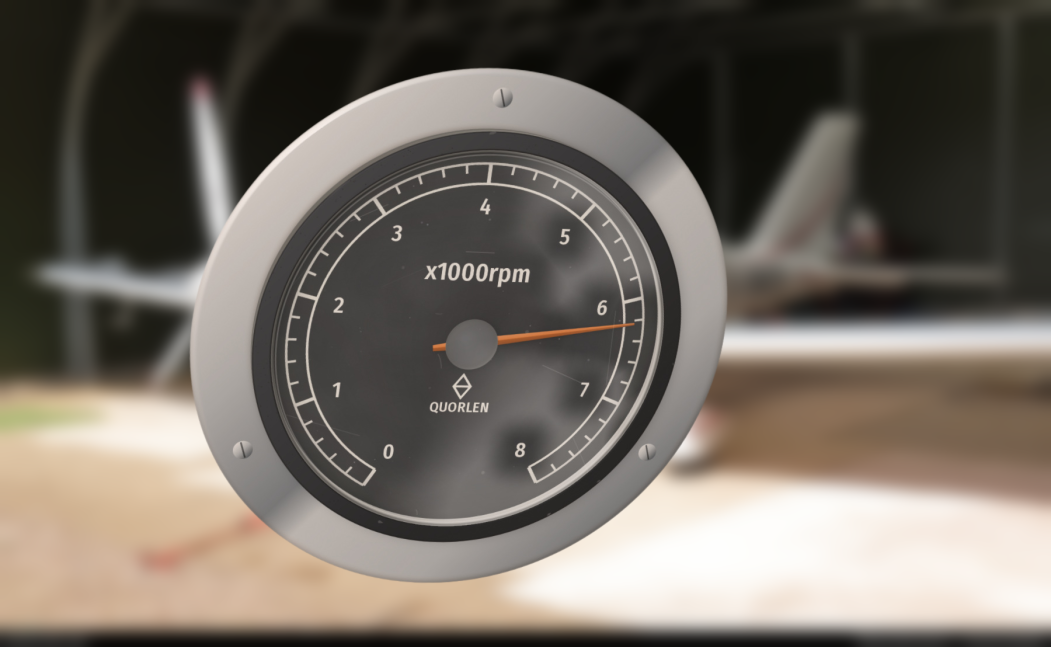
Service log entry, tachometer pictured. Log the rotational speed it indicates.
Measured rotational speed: 6200 rpm
